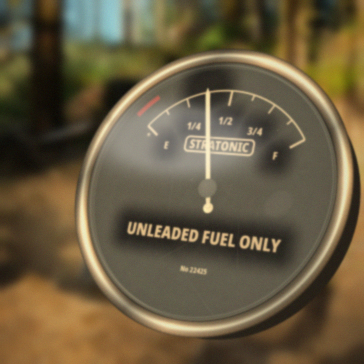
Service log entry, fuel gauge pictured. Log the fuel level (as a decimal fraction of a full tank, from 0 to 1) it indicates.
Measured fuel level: 0.375
